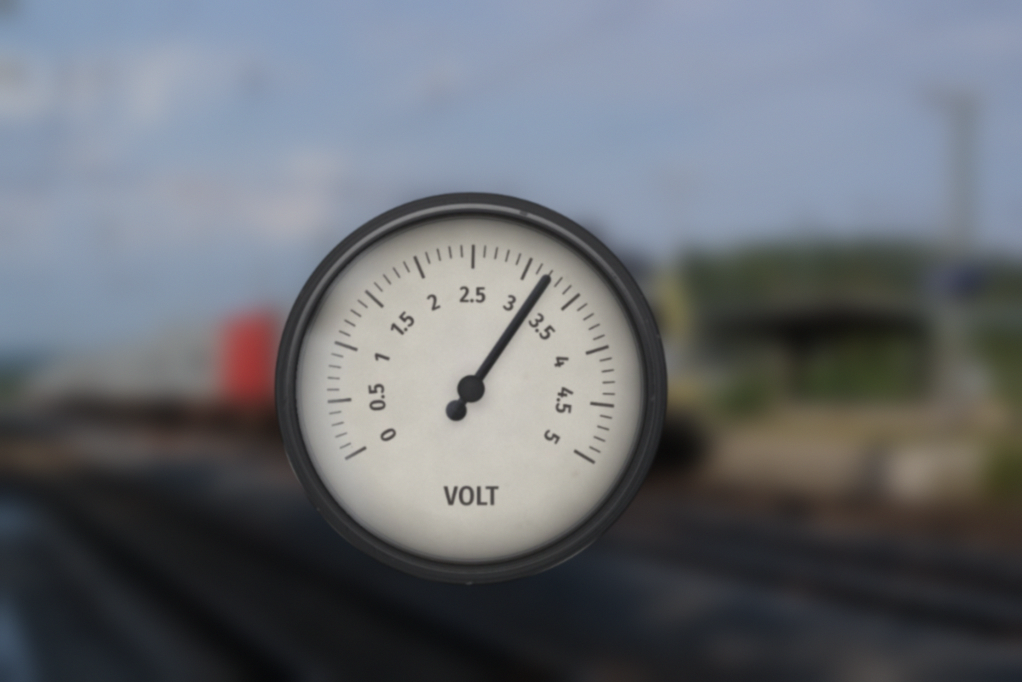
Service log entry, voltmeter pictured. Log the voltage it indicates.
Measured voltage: 3.2 V
